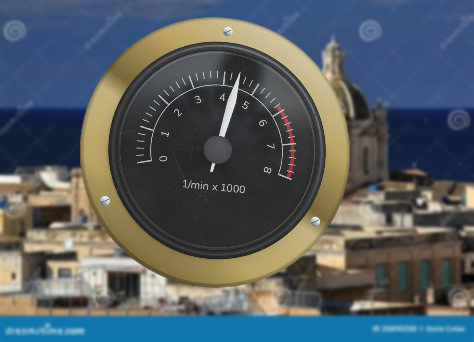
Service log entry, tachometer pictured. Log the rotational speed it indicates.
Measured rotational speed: 4400 rpm
